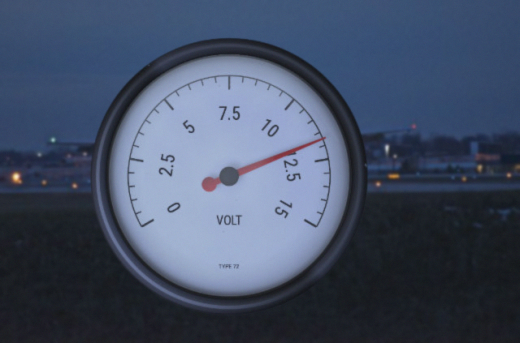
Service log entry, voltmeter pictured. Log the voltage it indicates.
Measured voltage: 11.75 V
